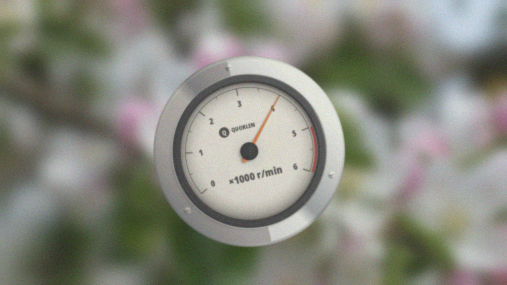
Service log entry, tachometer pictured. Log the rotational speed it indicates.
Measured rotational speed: 4000 rpm
